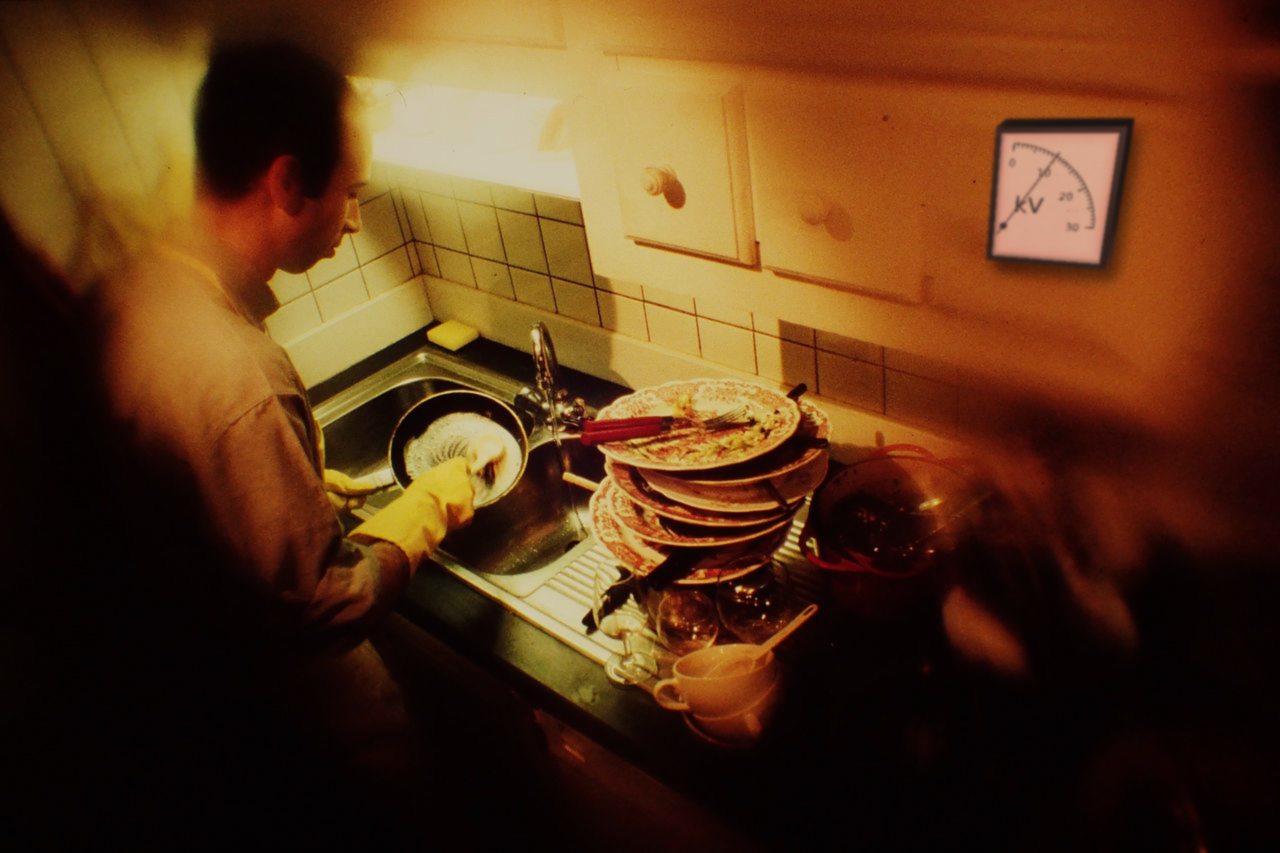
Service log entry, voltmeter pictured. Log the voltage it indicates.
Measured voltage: 10 kV
